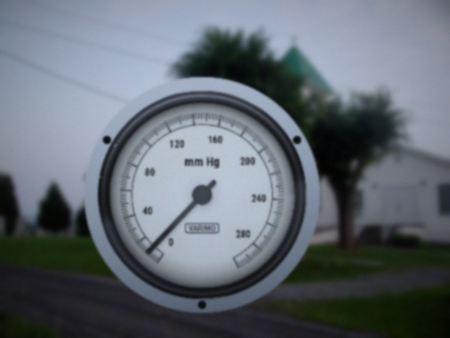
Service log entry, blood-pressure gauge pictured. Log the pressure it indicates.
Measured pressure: 10 mmHg
